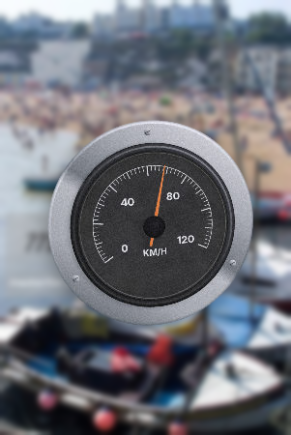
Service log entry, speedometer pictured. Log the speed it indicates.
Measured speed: 68 km/h
